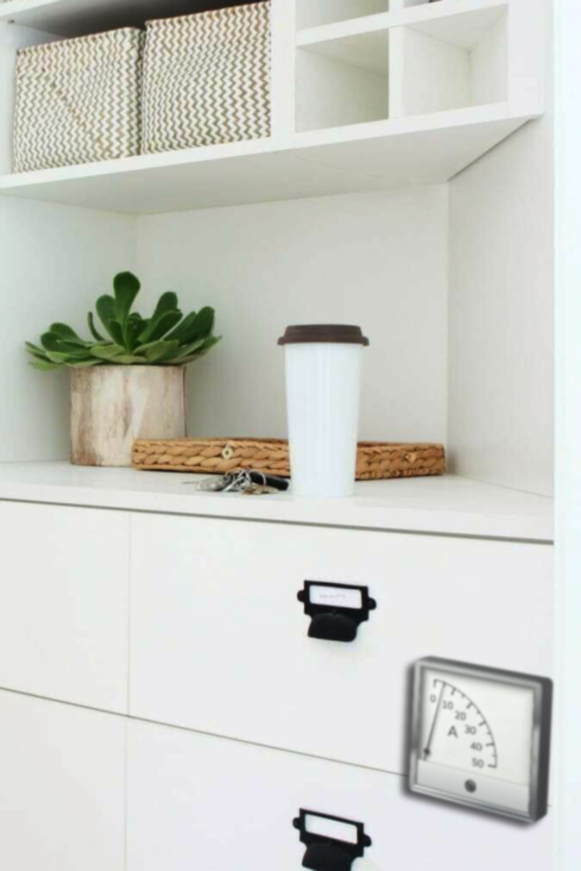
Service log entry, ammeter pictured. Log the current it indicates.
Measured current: 5 A
